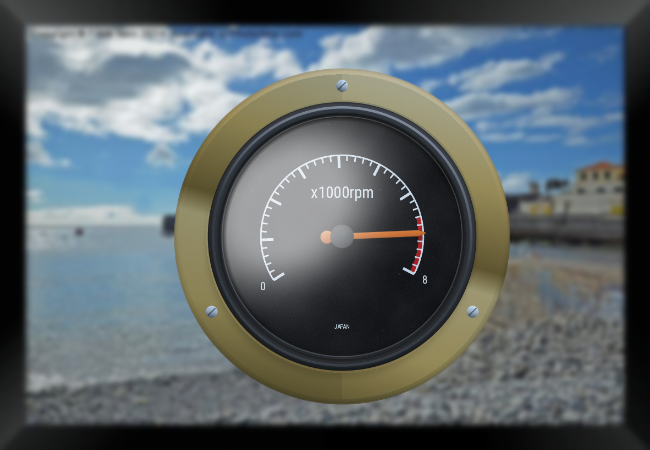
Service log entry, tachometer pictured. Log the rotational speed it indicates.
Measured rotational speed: 7000 rpm
